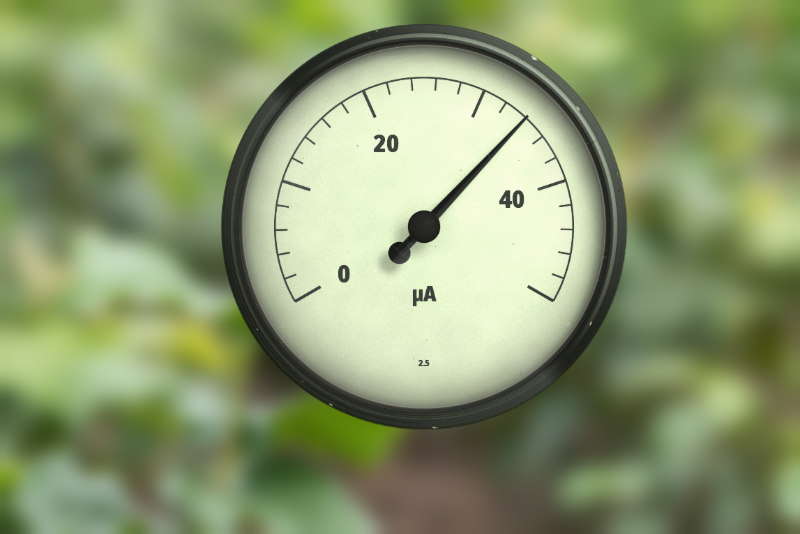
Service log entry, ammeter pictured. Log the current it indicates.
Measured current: 34 µA
